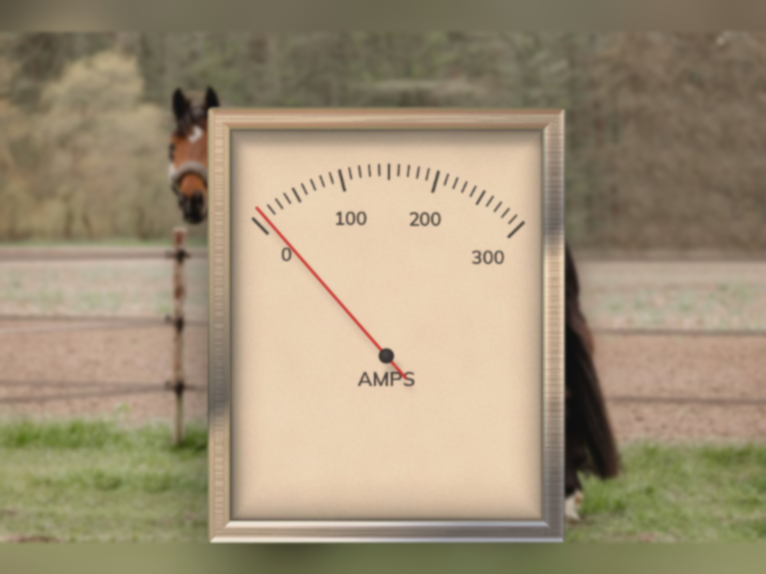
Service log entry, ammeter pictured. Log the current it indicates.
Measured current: 10 A
